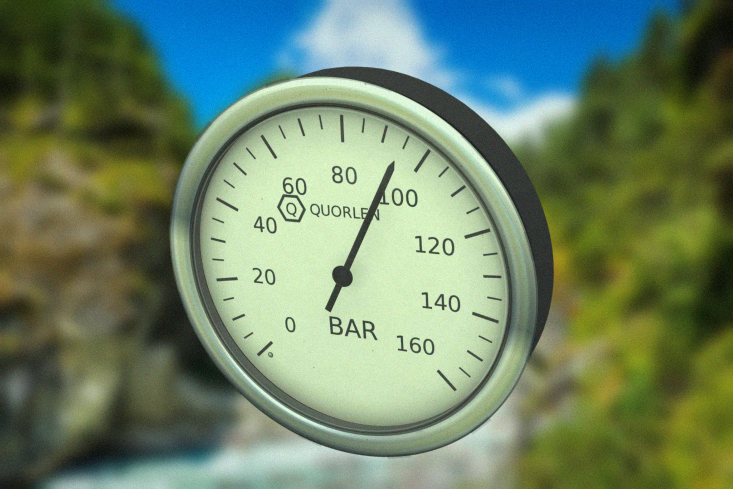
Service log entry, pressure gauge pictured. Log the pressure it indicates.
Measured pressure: 95 bar
